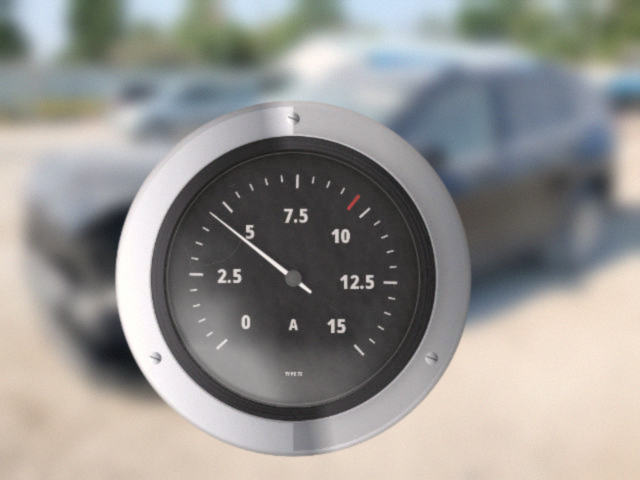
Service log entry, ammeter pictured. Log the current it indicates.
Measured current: 4.5 A
